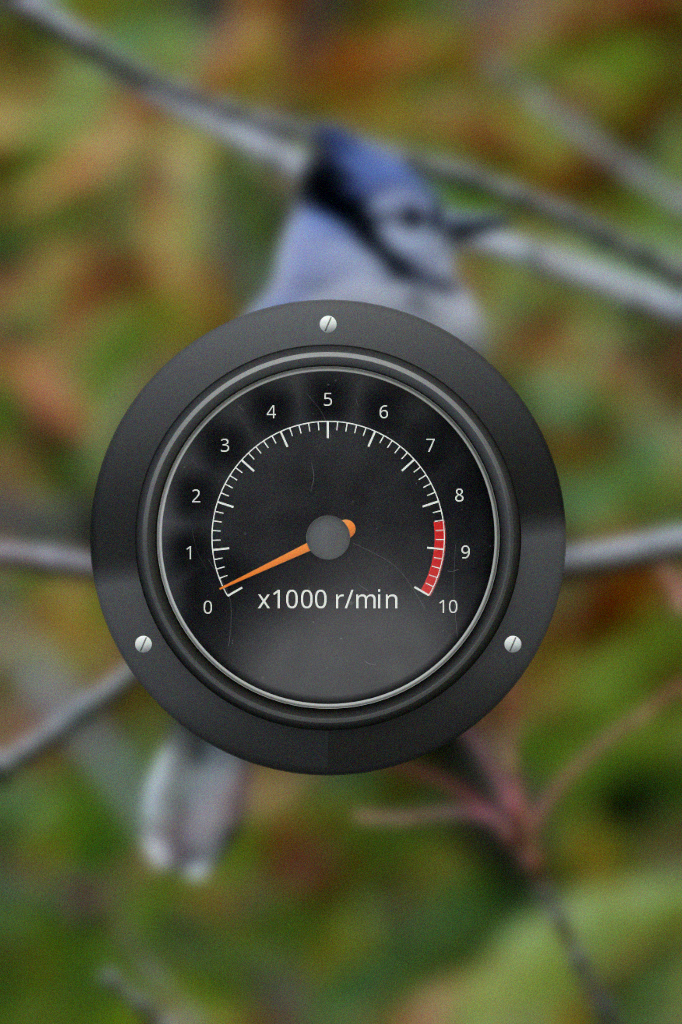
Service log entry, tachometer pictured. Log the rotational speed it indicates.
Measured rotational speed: 200 rpm
